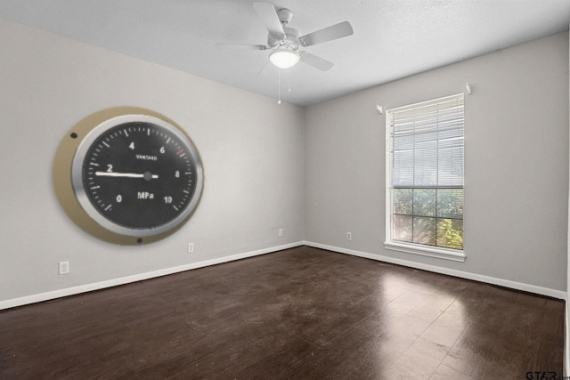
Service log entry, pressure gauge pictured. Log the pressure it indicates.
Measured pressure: 1.6 MPa
